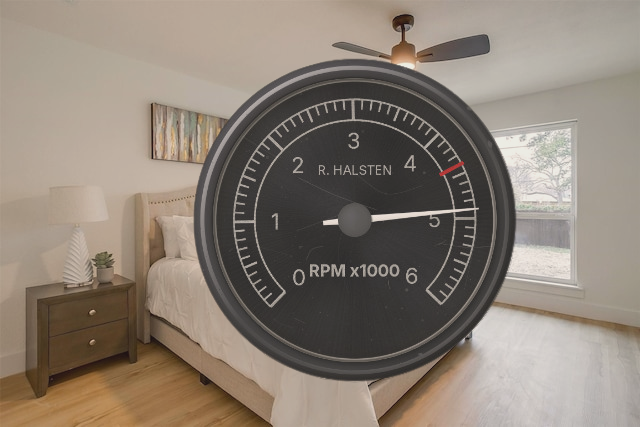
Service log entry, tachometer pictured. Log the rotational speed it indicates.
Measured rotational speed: 4900 rpm
